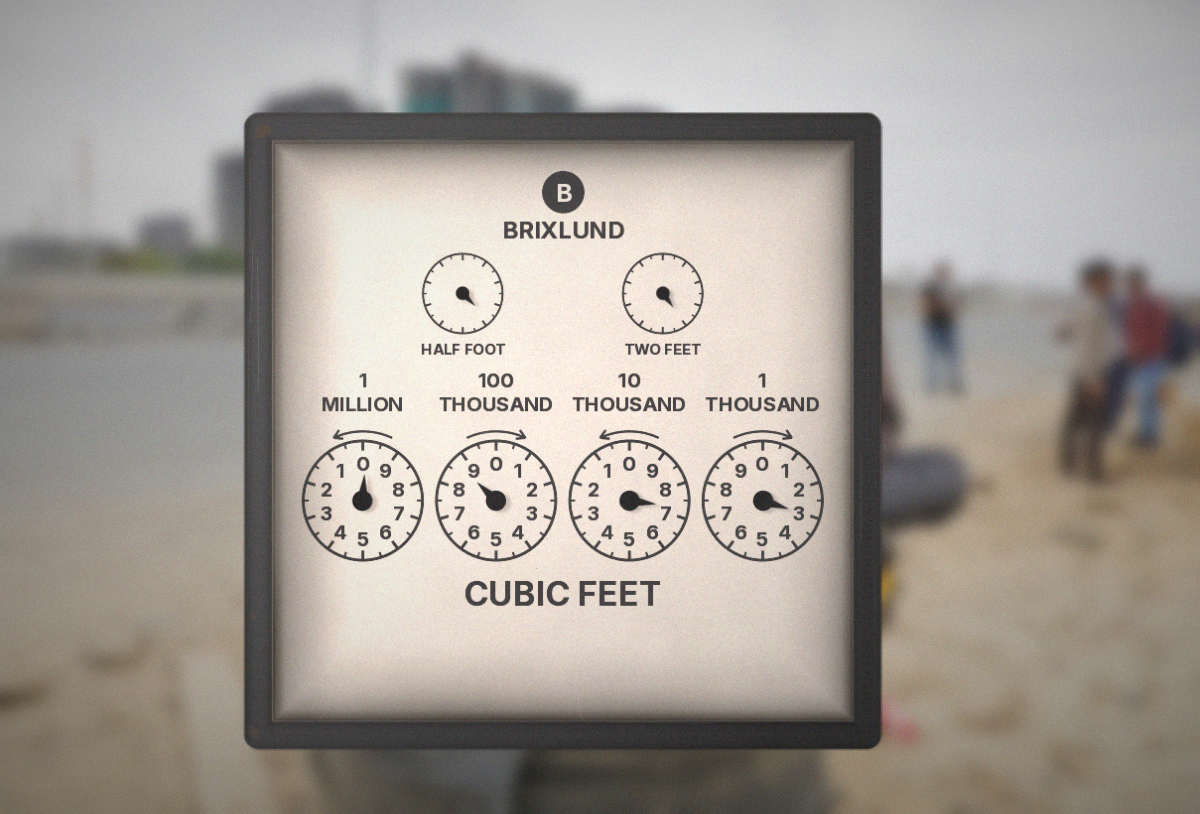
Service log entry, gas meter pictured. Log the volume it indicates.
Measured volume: 987300 ft³
